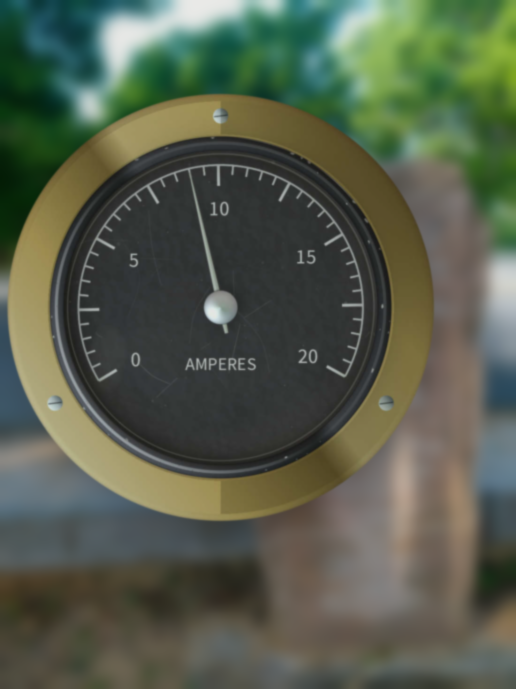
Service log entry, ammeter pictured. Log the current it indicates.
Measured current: 9 A
